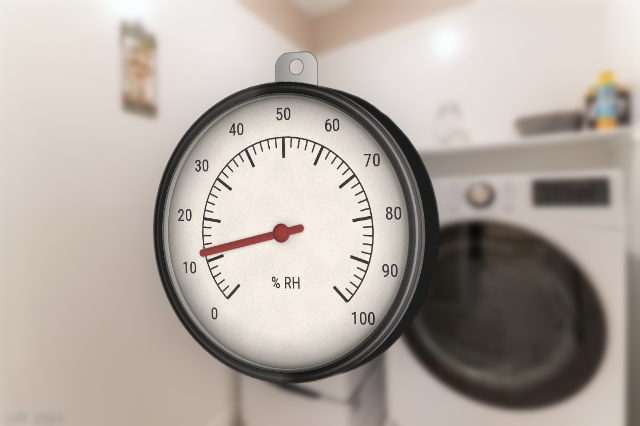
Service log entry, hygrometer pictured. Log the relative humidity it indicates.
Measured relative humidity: 12 %
